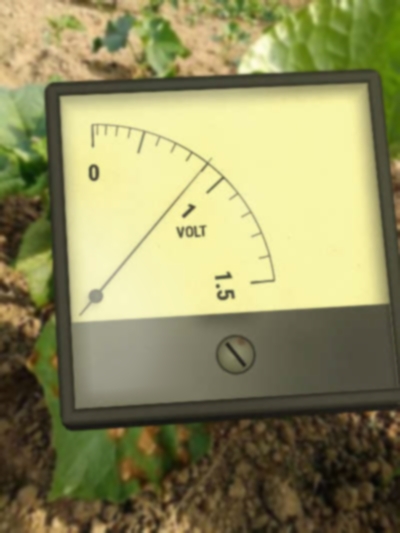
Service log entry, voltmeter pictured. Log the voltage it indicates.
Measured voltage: 0.9 V
